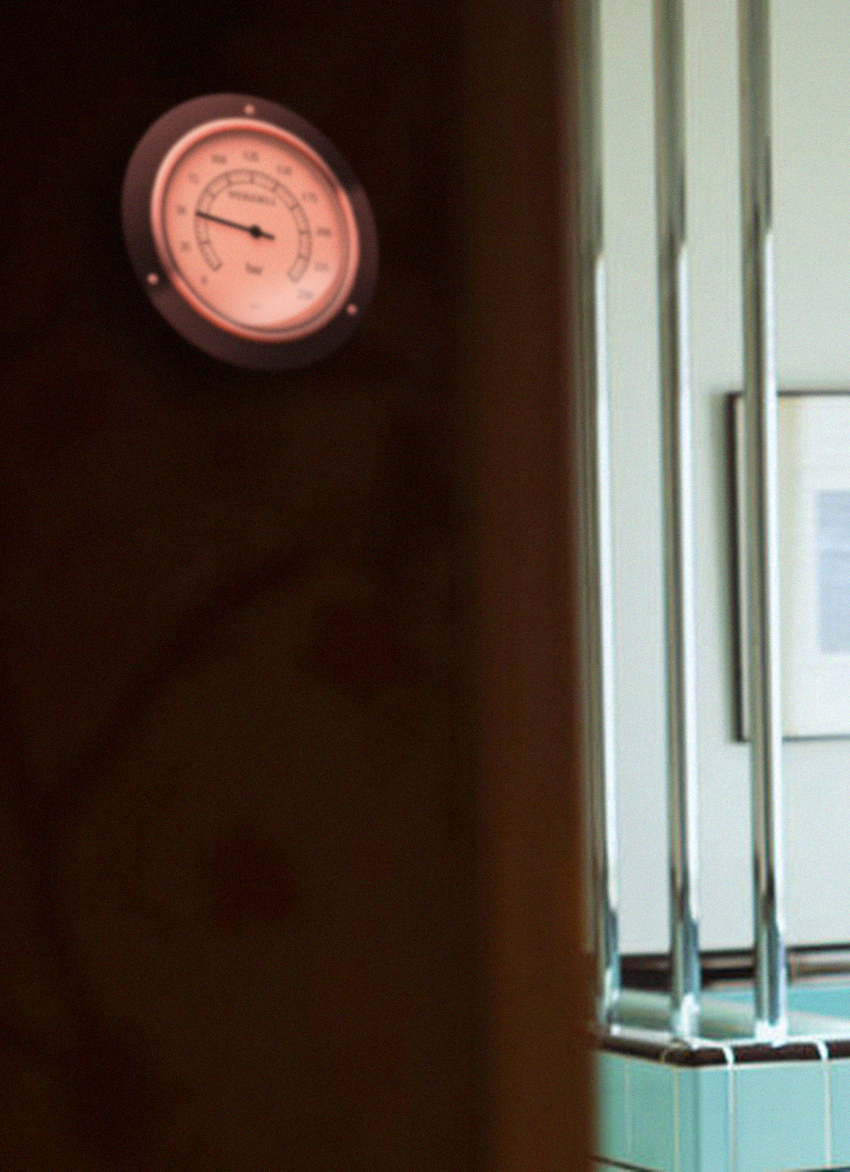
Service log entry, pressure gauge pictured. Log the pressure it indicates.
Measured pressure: 50 bar
